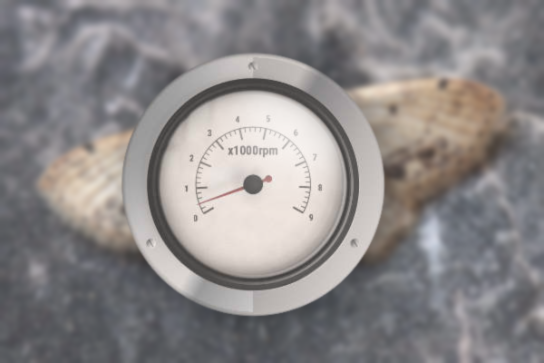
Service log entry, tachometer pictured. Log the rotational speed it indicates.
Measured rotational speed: 400 rpm
